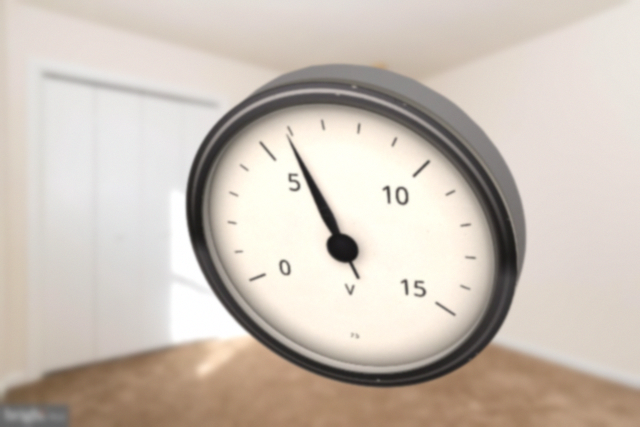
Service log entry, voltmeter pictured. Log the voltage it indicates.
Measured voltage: 6 V
